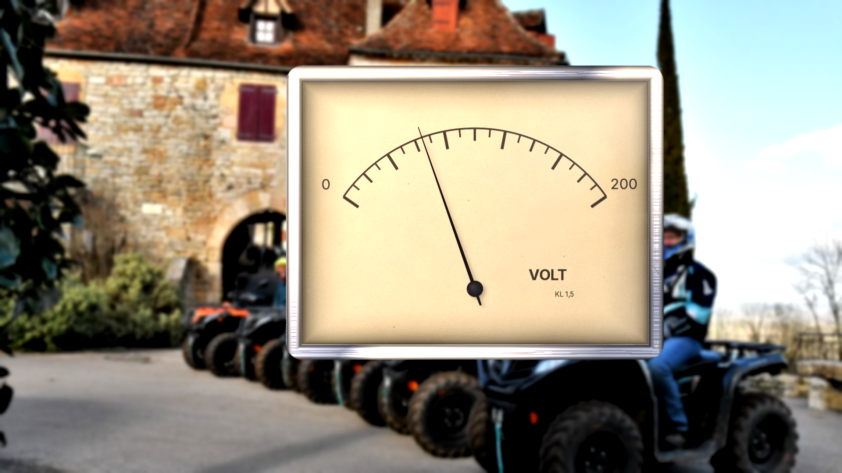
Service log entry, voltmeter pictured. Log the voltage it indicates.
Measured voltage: 65 V
